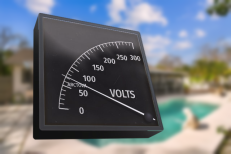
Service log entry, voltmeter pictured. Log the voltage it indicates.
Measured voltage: 70 V
